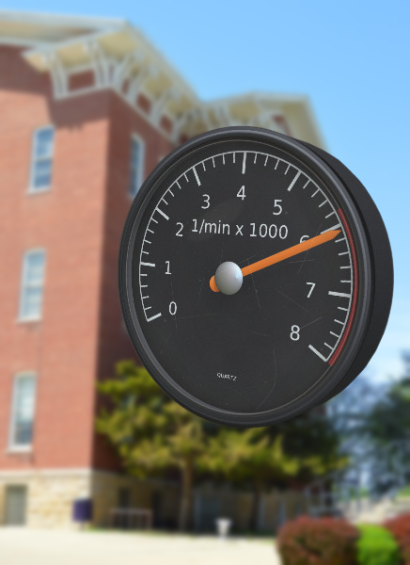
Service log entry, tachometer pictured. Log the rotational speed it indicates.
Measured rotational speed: 6100 rpm
